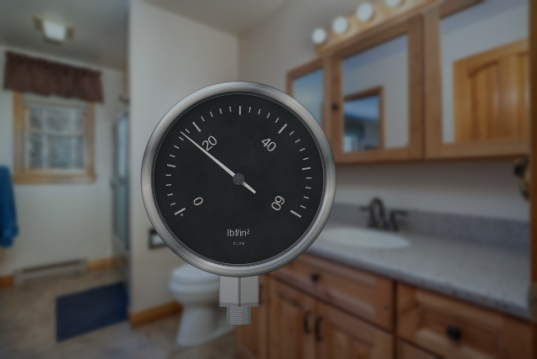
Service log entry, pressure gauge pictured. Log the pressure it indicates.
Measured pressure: 17 psi
